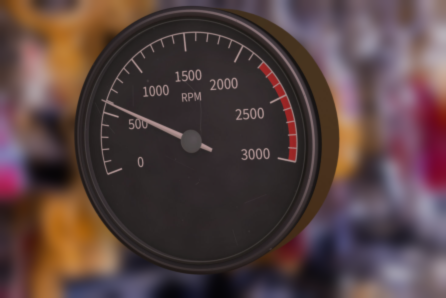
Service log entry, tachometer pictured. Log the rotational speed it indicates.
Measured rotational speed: 600 rpm
